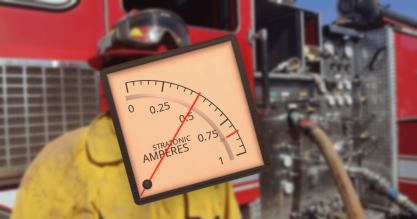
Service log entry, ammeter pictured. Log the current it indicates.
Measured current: 0.5 A
